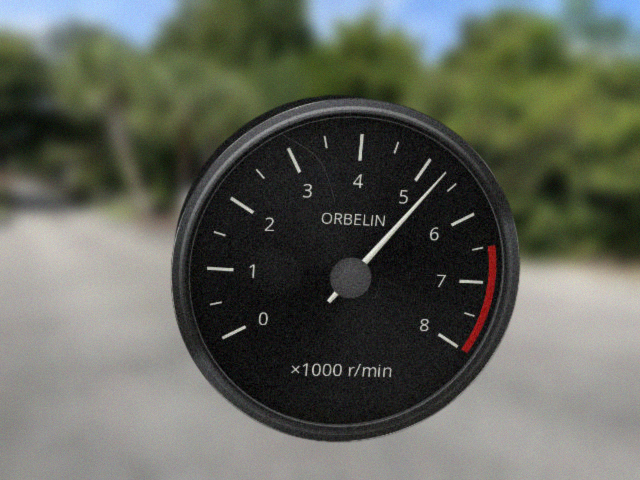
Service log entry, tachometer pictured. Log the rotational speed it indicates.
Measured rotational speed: 5250 rpm
